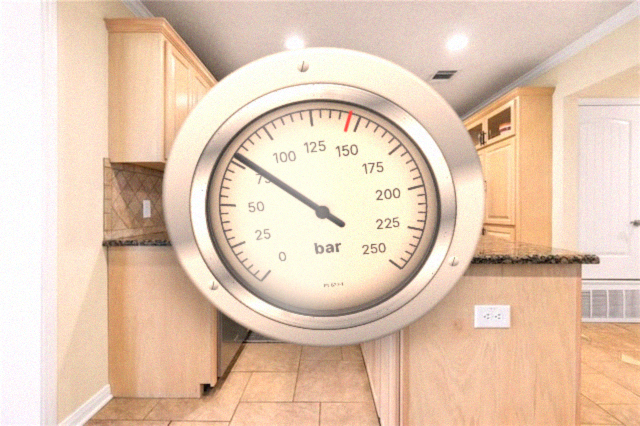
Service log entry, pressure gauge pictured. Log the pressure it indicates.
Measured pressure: 80 bar
